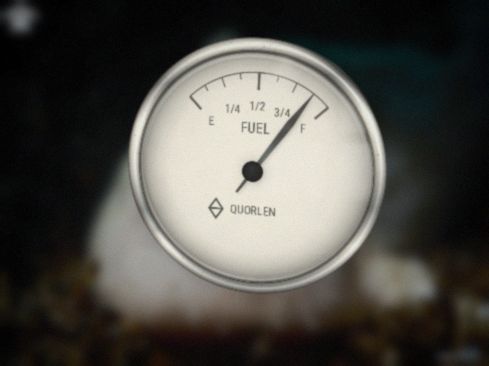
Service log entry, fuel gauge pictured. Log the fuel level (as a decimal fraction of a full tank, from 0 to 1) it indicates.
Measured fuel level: 0.875
